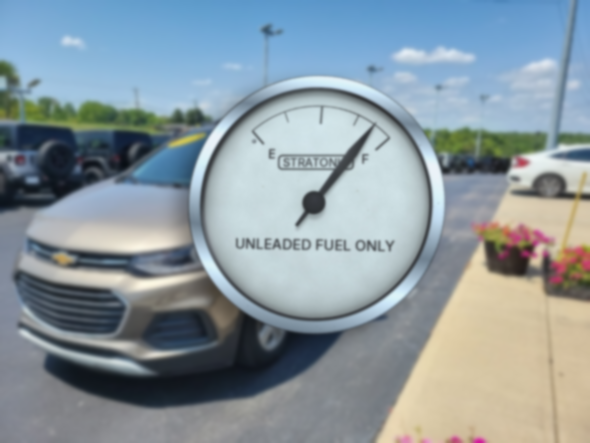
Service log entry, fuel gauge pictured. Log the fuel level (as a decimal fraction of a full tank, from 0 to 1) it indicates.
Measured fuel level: 0.875
